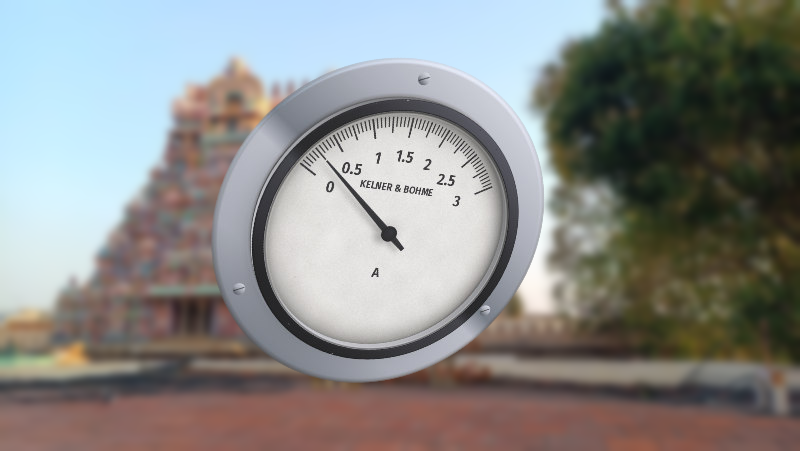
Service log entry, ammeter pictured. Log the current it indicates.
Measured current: 0.25 A
